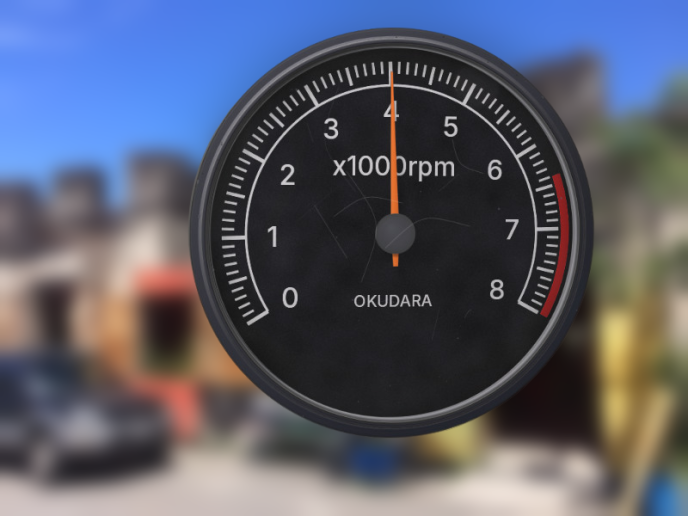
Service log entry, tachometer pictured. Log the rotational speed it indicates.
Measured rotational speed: 4000 rpm
